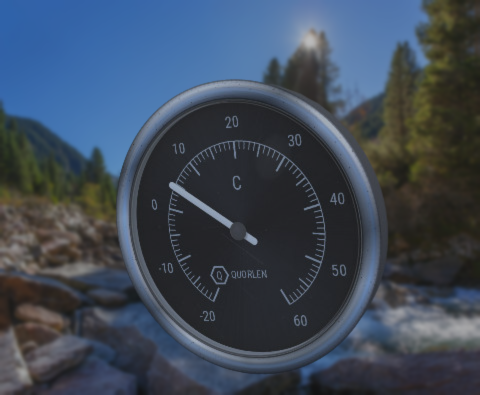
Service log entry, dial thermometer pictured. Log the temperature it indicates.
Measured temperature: 5 °C
